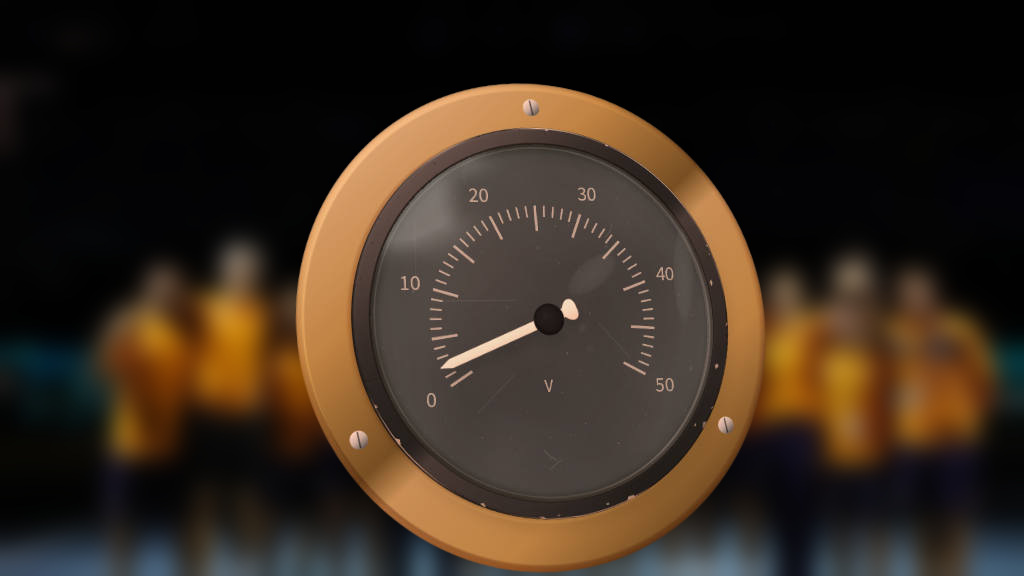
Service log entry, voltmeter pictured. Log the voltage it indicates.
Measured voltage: 2 V
